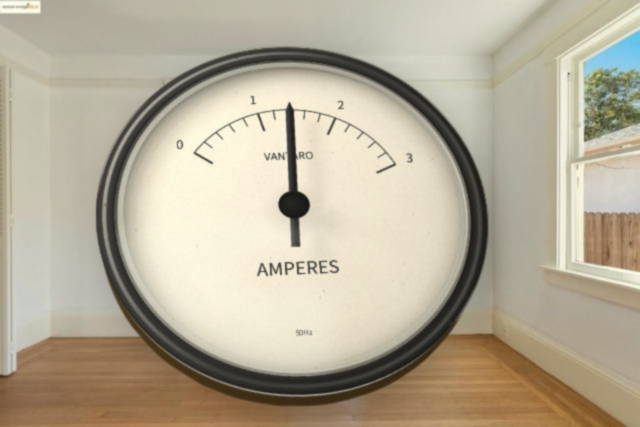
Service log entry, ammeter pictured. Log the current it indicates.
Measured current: 1.4 A
